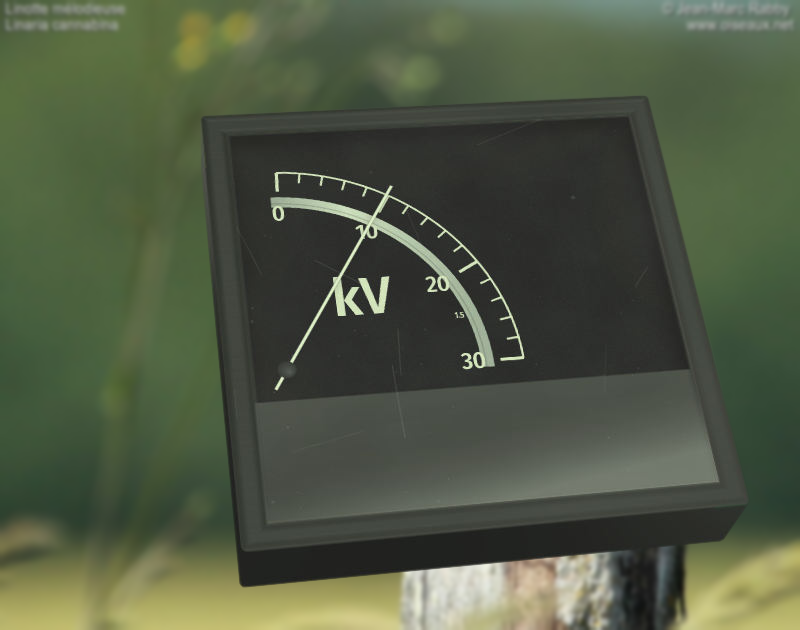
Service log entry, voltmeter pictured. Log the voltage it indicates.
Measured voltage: 10 kV
